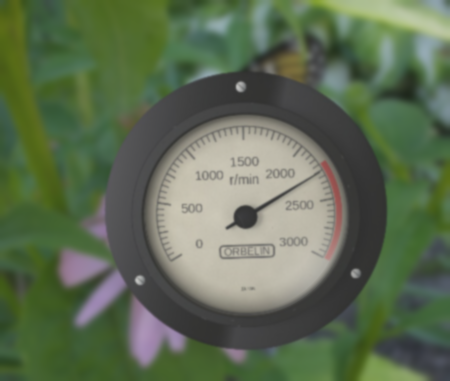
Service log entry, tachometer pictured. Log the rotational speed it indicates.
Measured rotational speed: 2250 rpm
